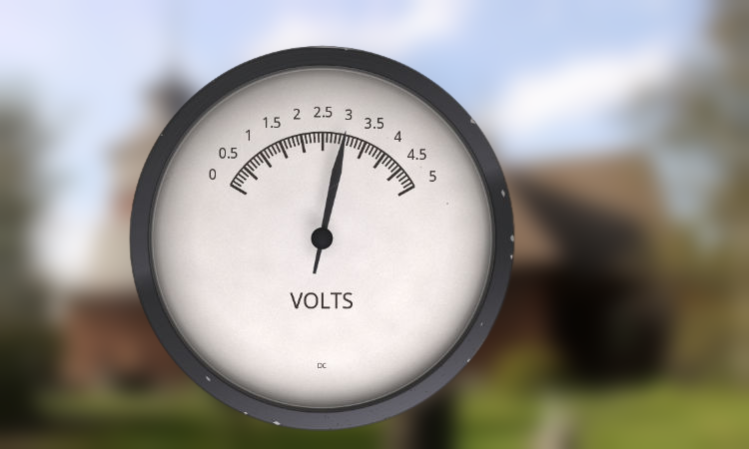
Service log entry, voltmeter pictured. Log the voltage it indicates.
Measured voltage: 3 V
